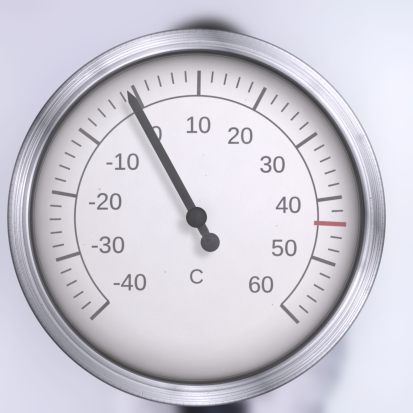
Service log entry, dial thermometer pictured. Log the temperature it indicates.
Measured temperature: -1 °C
